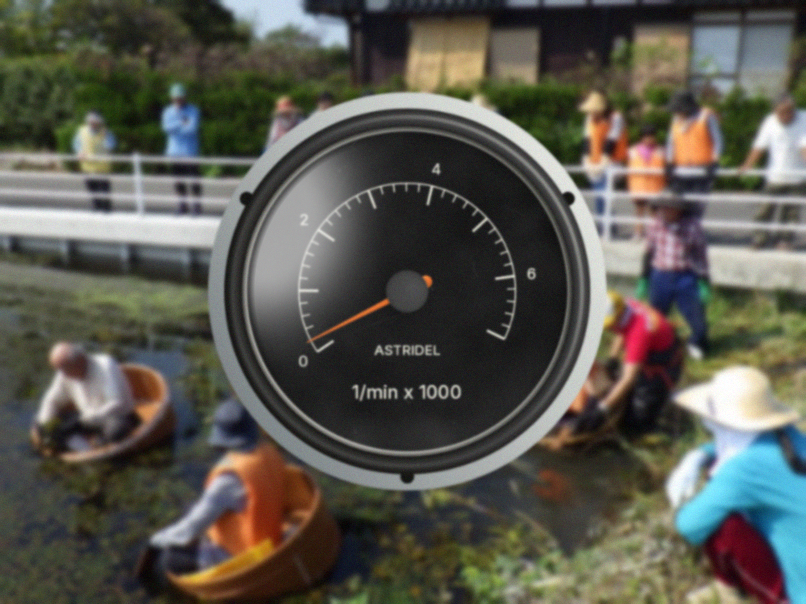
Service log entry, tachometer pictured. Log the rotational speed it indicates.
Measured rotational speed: 200 rpm
